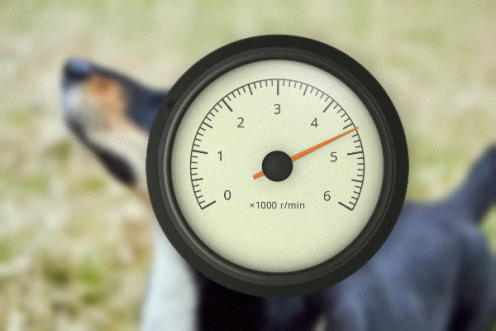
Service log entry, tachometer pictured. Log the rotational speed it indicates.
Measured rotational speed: 4600 rpm
